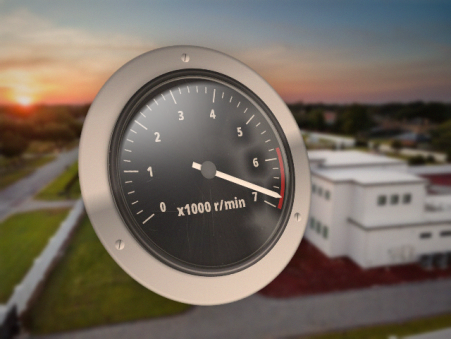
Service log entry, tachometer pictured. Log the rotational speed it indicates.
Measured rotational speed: 6800 rpm
